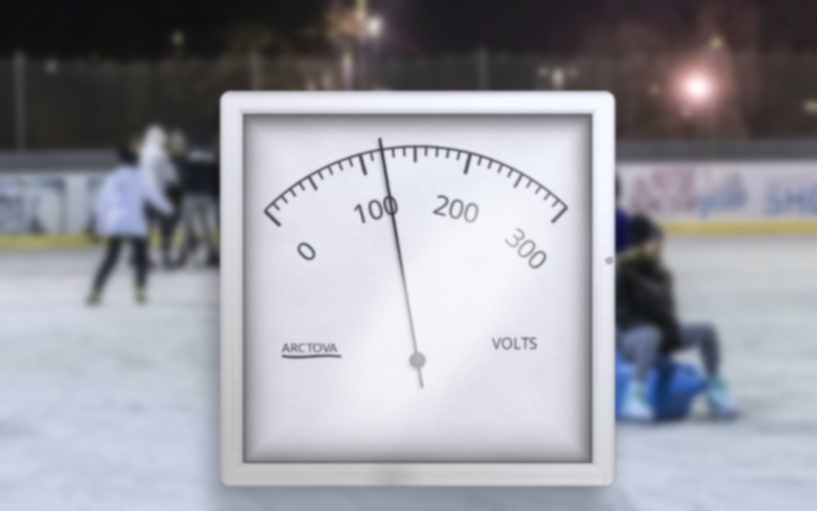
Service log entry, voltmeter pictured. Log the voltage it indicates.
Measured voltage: 120 V
